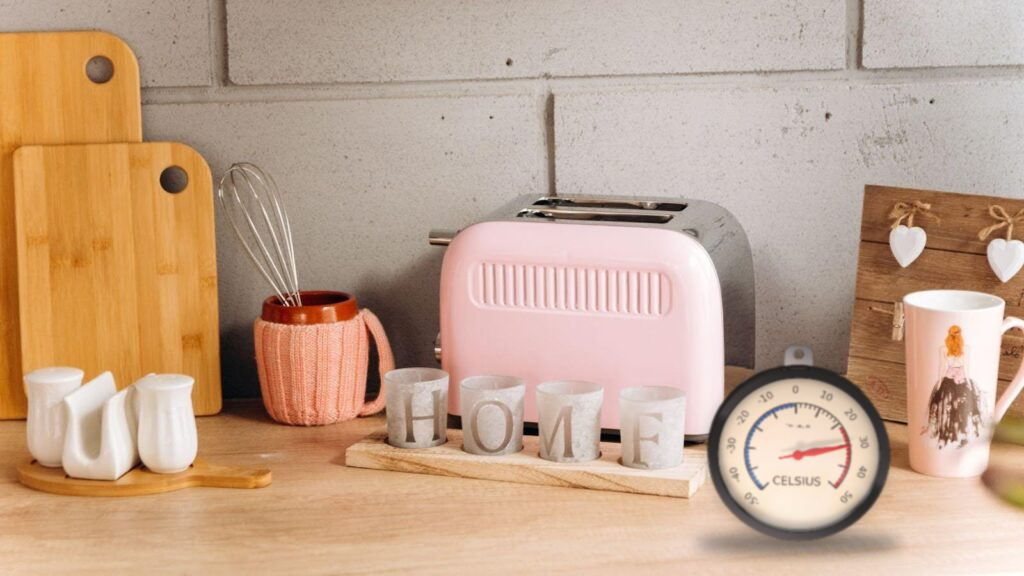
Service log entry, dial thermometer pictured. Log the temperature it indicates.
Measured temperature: 30 °C
